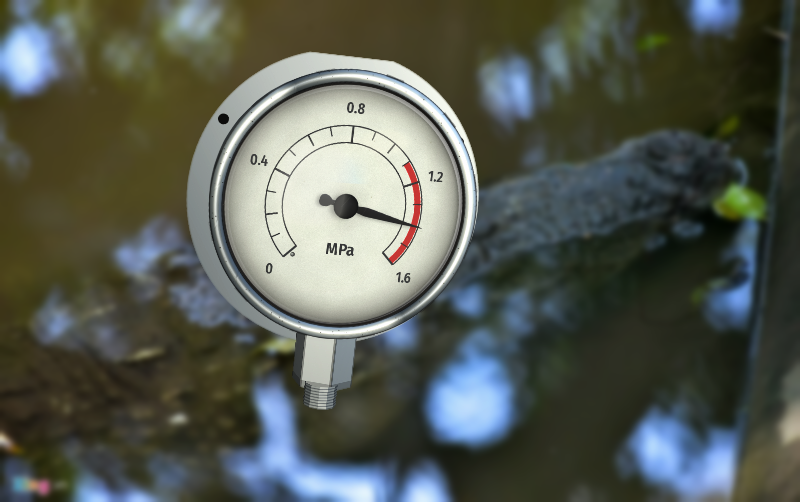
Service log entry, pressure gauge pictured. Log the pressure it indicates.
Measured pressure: 1.4 MPa
